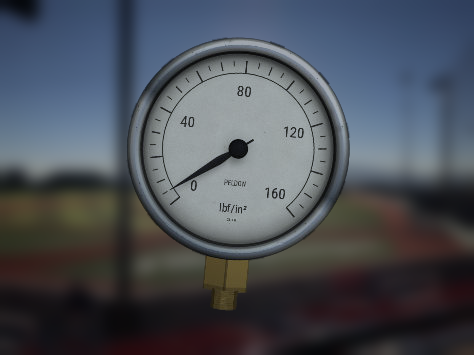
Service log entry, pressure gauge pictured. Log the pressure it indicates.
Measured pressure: 5 psi
